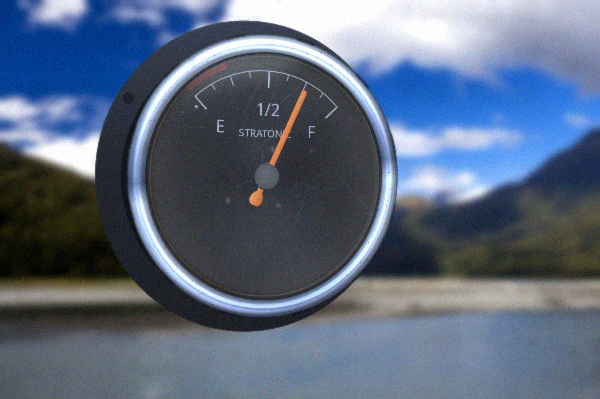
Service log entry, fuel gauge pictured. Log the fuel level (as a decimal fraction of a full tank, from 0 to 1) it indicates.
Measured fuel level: 0.75
